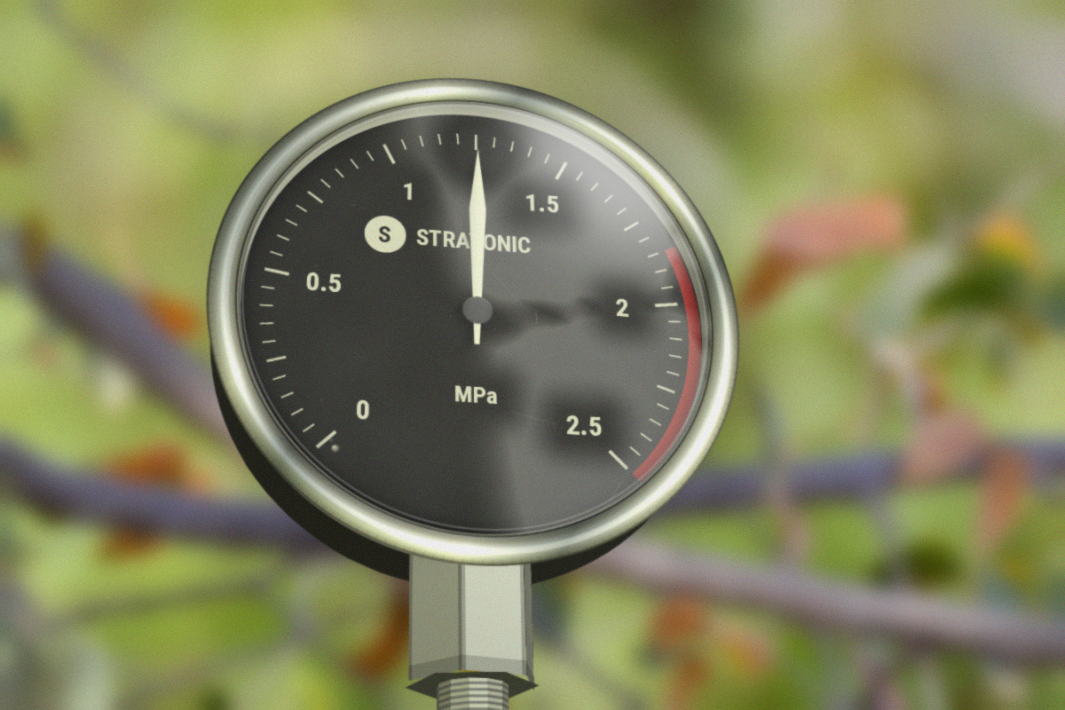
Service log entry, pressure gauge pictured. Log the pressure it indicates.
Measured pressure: 1.25 MPa
